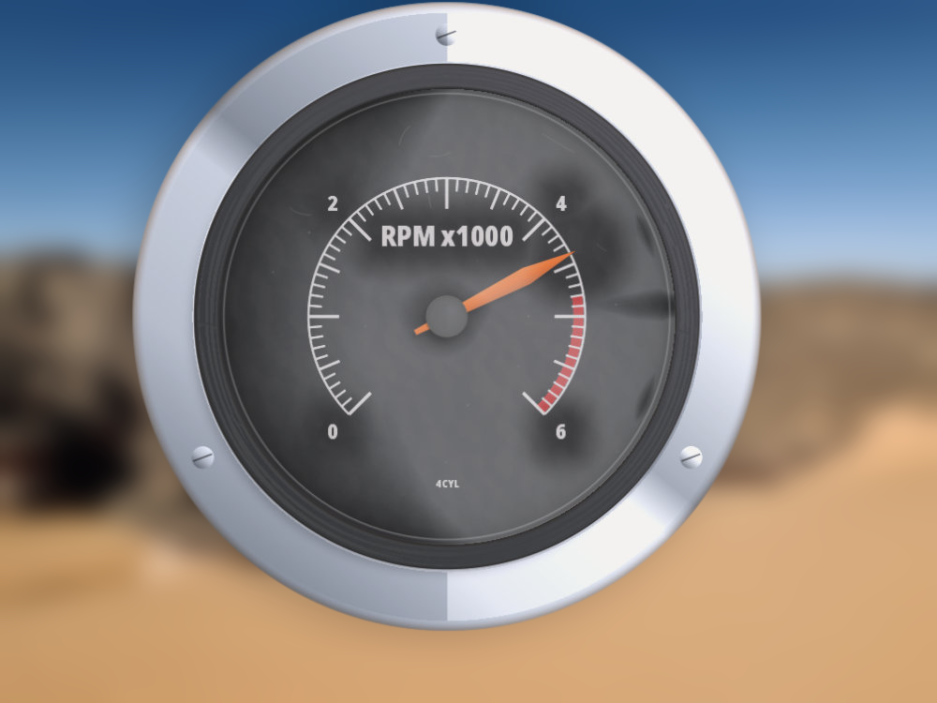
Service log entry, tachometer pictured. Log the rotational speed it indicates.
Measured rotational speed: 4400 rpm
